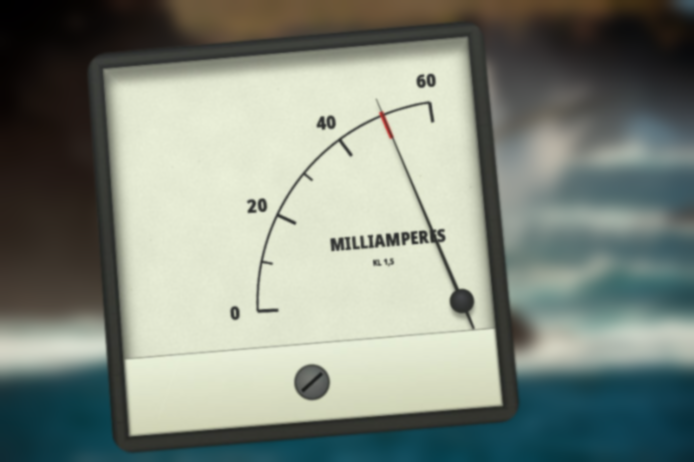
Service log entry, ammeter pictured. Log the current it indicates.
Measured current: 50 mA
